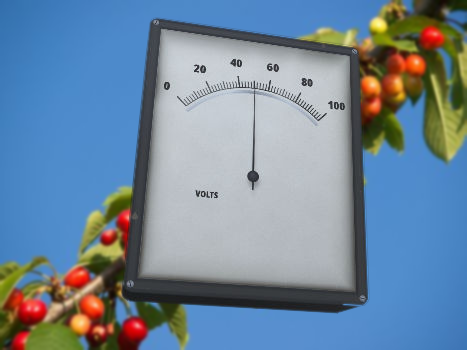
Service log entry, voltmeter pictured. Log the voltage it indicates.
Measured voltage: 50 V
